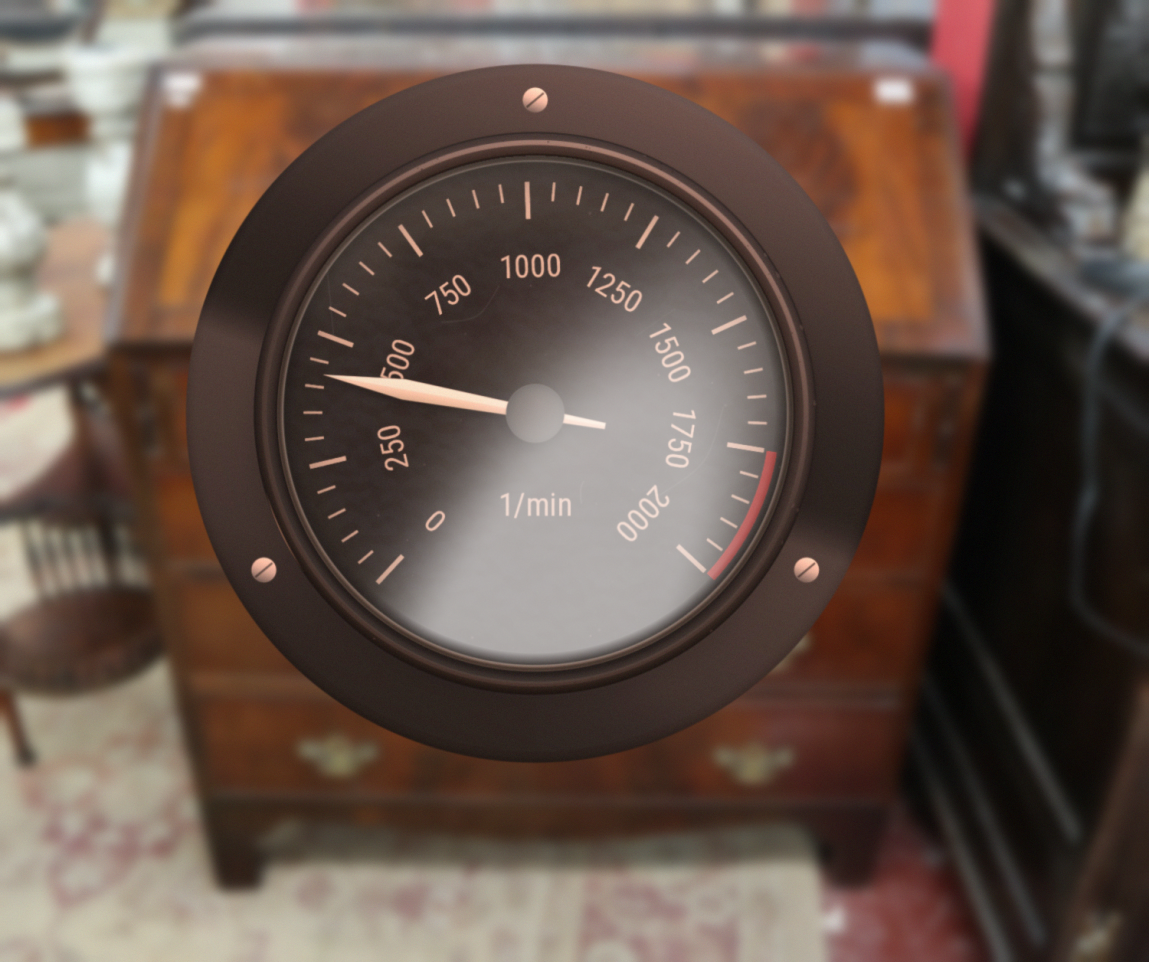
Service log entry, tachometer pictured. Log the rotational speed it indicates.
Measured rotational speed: 425 rpm
